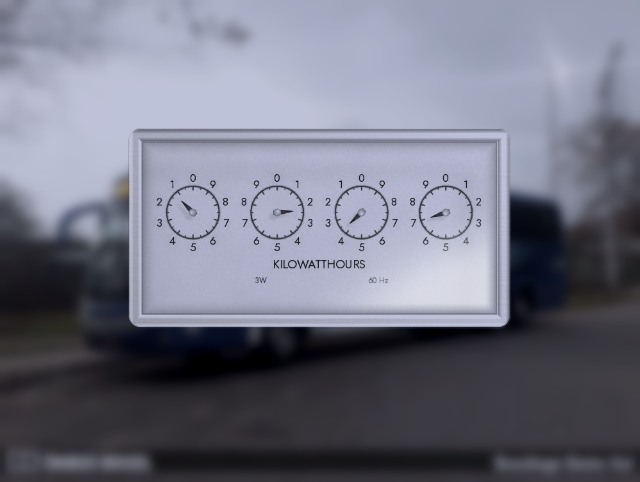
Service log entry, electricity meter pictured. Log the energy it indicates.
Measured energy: 1237 kWh
